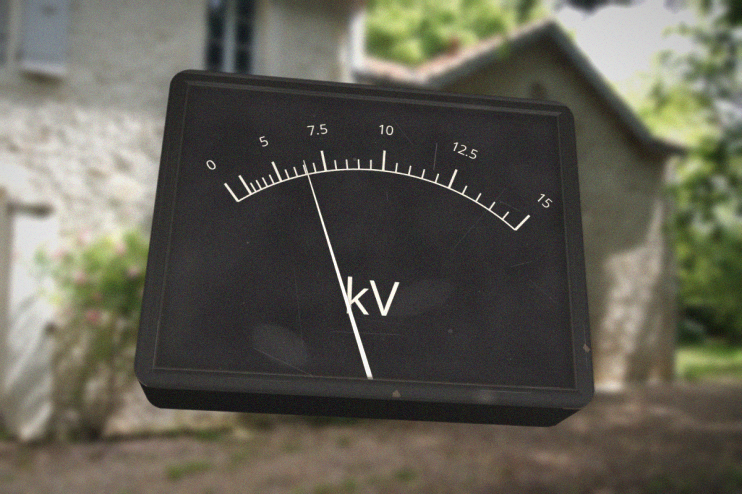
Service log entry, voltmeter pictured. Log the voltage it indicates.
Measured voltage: 6.5 kV
